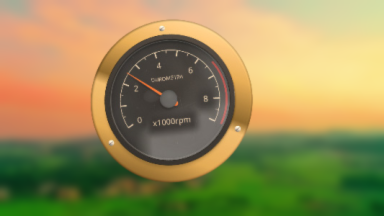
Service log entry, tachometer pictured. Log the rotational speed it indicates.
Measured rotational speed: 2500 rpm
